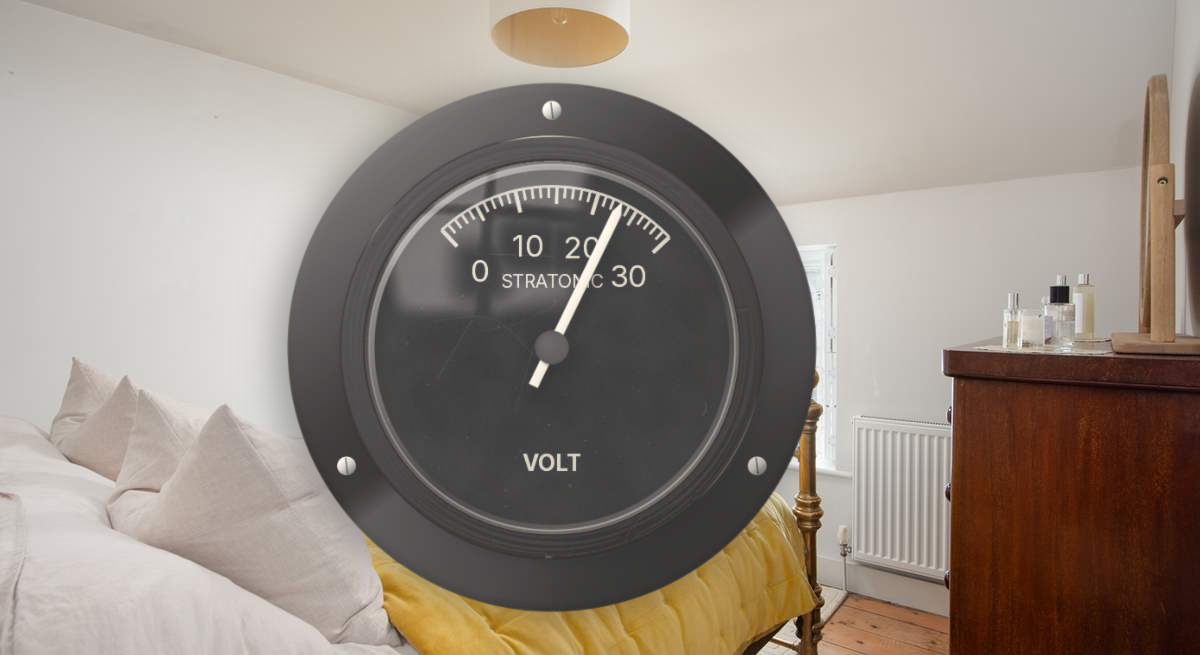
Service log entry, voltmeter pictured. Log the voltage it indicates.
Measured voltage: 23 V
